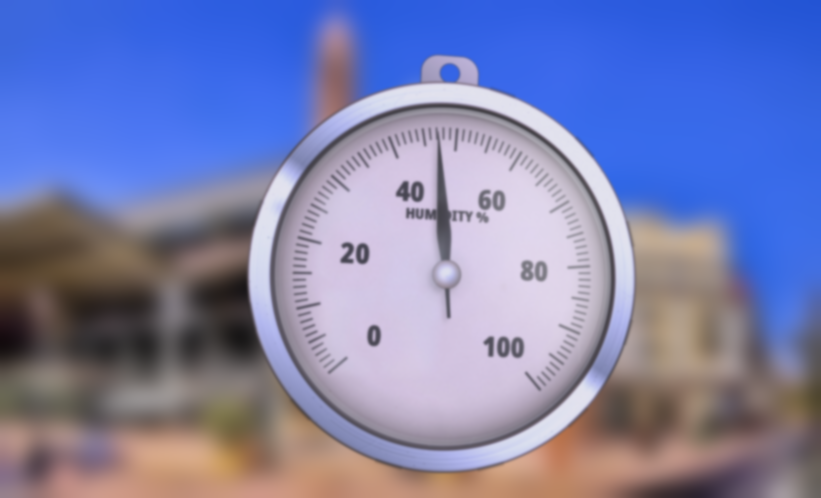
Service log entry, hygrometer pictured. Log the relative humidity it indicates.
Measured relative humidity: 47 %
